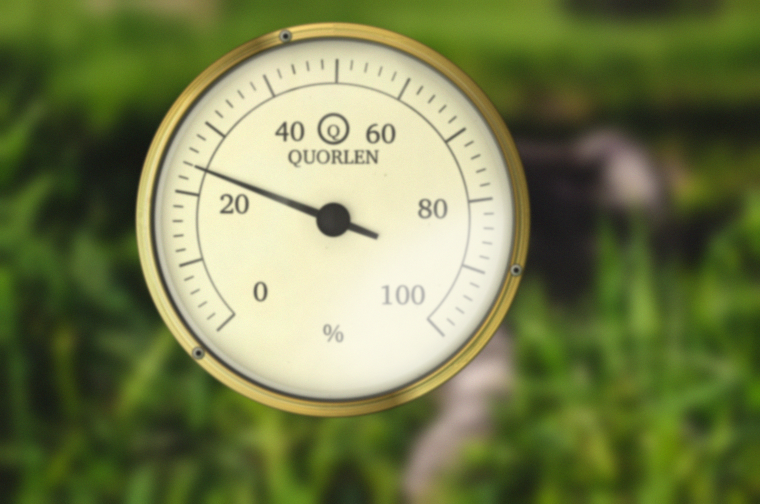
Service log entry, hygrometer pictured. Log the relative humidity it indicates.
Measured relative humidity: 24 %
